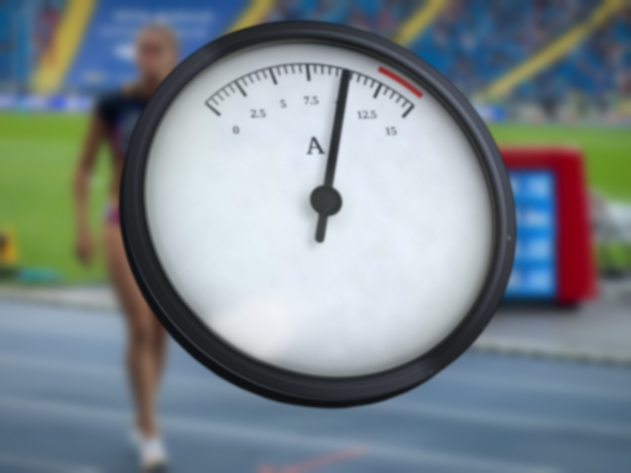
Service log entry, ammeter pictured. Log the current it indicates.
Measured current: 10 A
